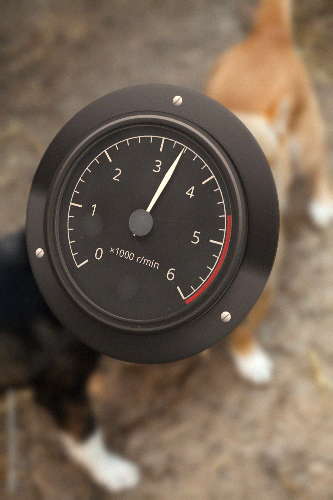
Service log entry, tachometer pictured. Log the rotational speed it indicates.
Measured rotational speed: 3400 rpm
